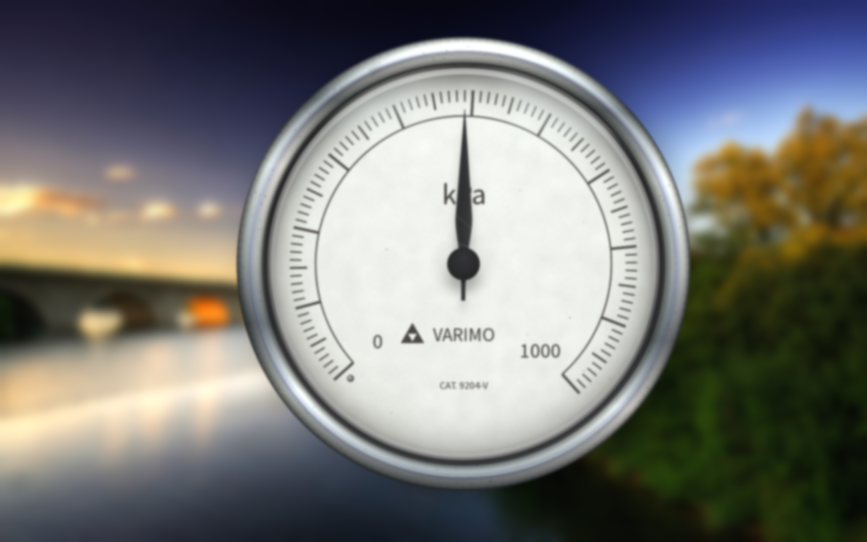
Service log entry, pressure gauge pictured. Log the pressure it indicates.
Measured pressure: 490 kPa
